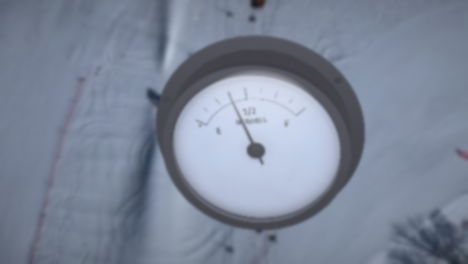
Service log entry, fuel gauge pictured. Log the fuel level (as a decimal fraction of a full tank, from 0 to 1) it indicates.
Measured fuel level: 0.375
